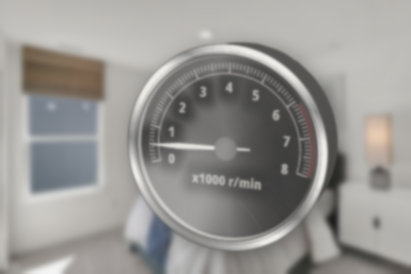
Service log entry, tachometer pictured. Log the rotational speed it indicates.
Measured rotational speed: 500 rpm
